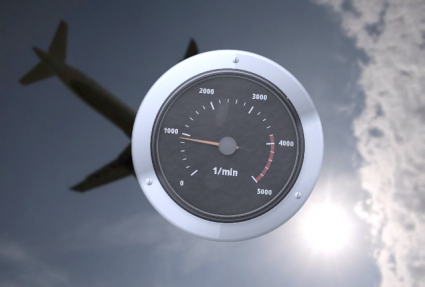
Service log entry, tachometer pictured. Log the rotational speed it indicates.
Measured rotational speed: 900 rpm
